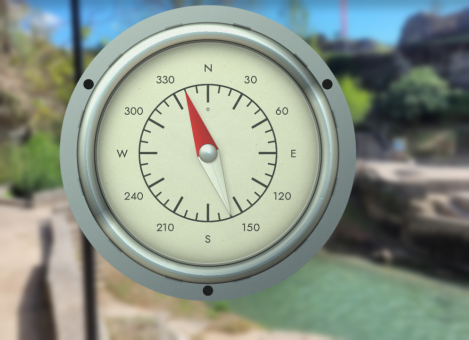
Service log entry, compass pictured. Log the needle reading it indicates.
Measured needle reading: 340 °
